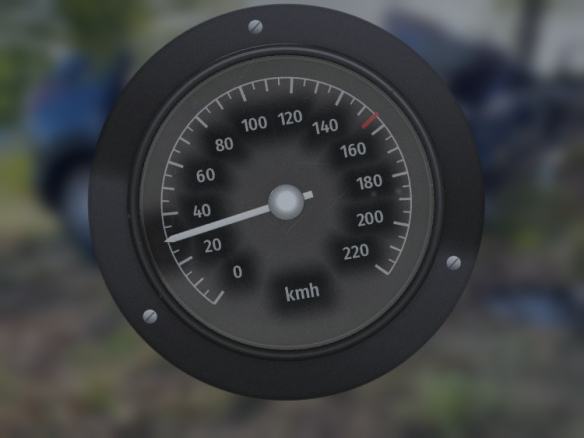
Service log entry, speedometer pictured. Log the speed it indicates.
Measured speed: 30 km/h
